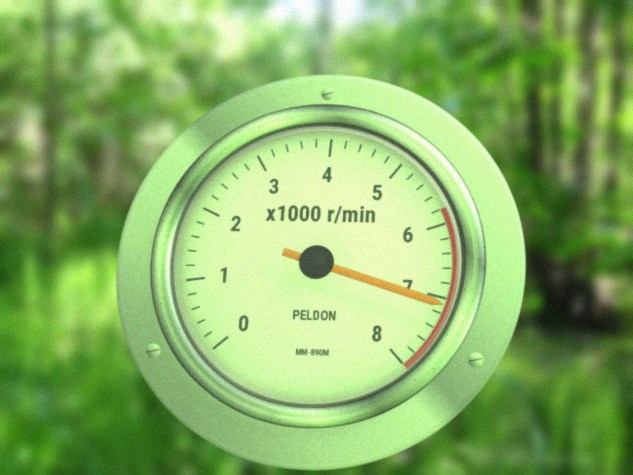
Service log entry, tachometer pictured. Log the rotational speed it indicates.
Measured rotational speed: 7100 rpm
